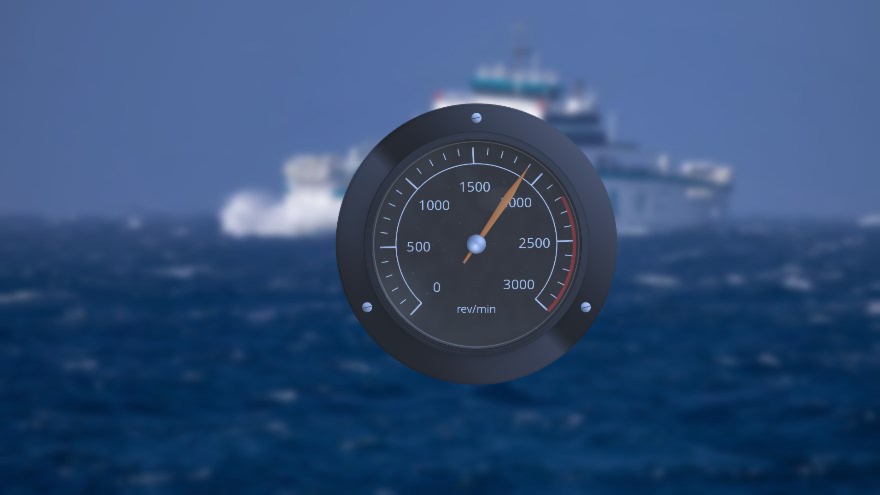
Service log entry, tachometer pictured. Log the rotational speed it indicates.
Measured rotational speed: 1900 rpm
